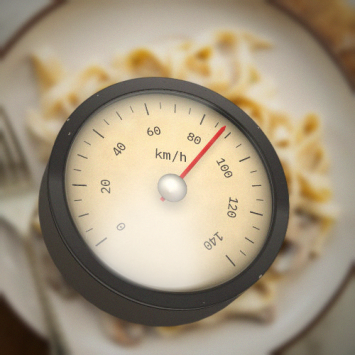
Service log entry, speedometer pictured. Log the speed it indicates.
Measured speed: 87.5 km/h
